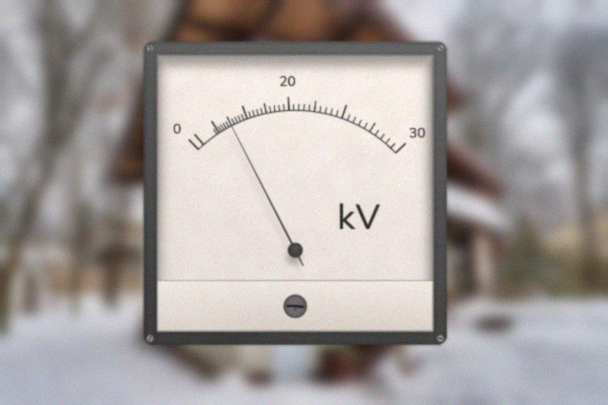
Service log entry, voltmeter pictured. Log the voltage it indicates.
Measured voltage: 12.5 kV
